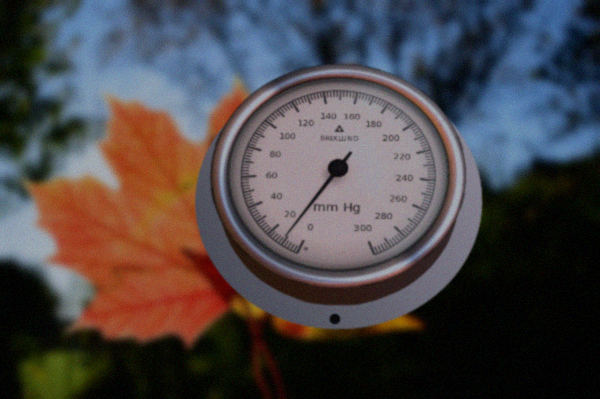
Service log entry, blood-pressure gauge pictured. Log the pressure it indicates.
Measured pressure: 10 mmHg
